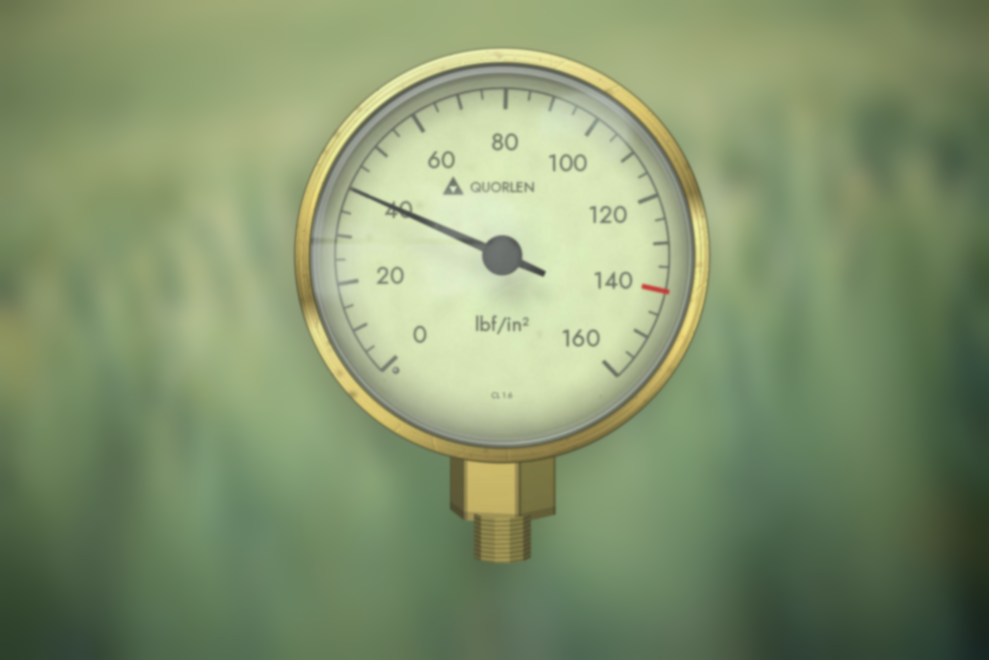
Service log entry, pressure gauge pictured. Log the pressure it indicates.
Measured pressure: 40 psi
